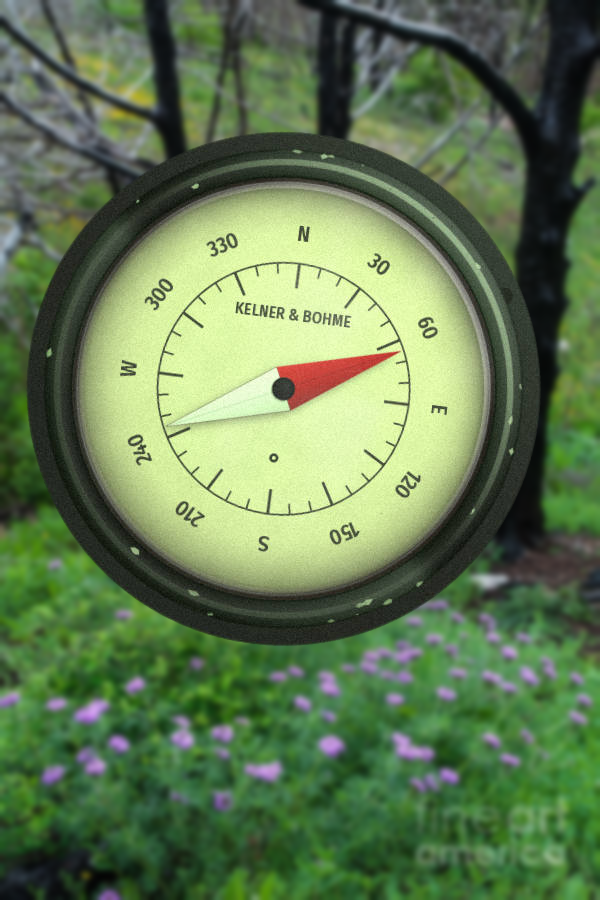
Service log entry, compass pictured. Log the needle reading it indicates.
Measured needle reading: 65 °
